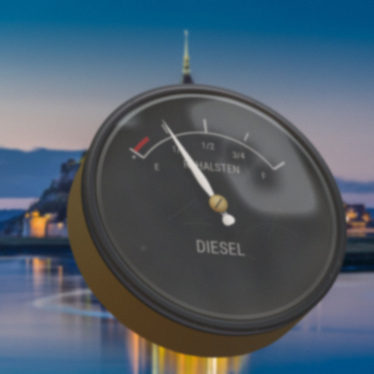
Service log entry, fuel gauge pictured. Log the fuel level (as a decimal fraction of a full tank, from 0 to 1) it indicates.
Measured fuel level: 0.25
